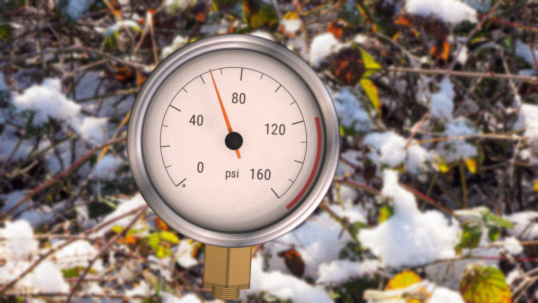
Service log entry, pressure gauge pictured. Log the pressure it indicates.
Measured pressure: 65 psi
